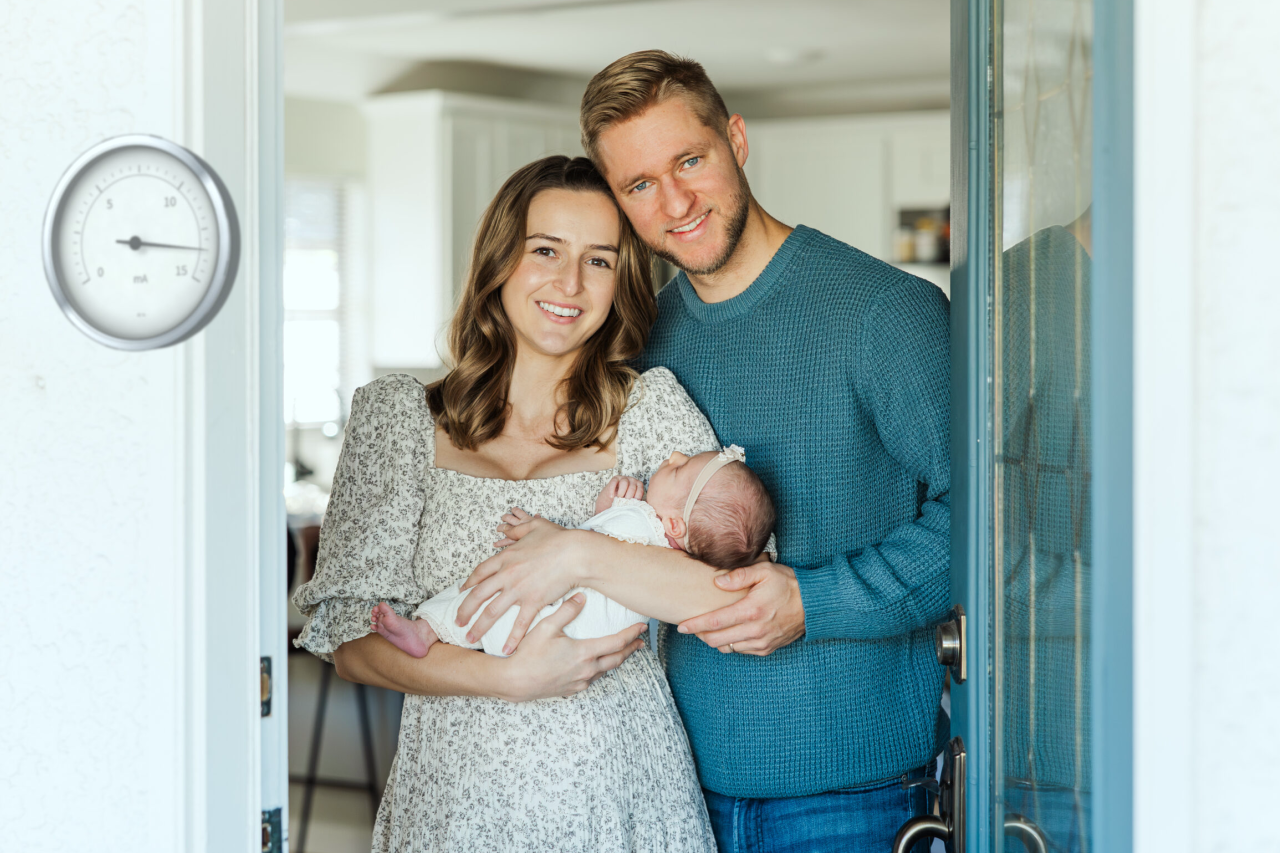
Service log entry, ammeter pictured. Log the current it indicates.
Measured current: 13.5 mA
